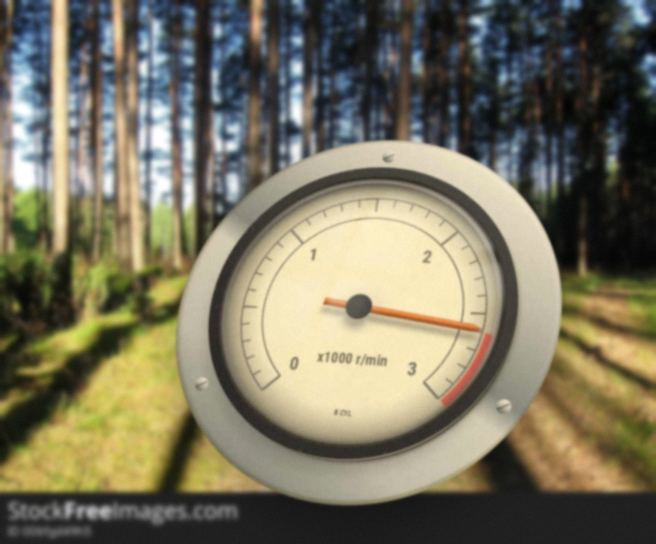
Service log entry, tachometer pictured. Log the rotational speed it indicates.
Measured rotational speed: 2600 rpm
